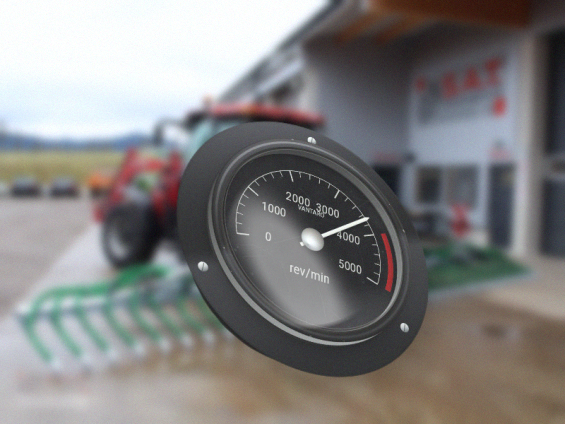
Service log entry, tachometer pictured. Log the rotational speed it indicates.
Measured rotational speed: 3700 rpm
